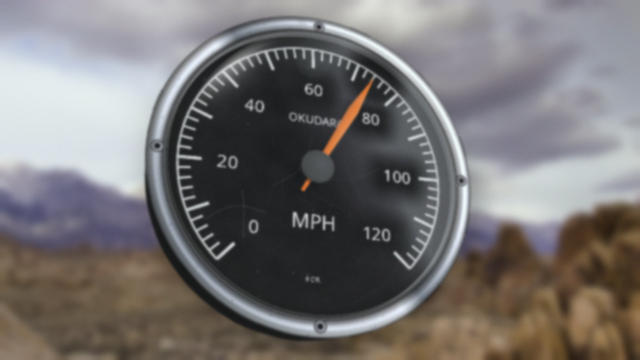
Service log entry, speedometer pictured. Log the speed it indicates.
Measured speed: 74 mph
